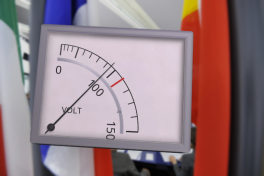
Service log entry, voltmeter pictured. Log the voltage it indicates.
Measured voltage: 95 V
